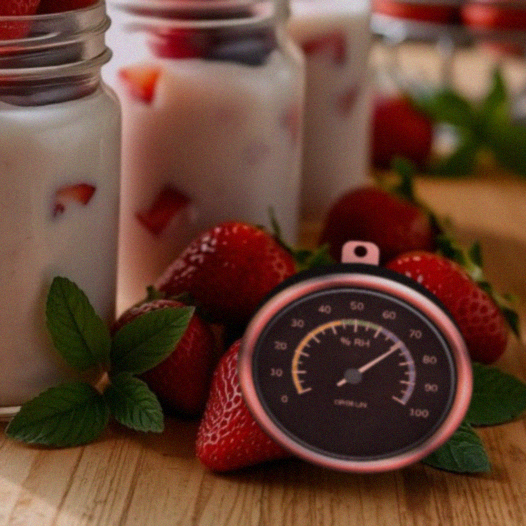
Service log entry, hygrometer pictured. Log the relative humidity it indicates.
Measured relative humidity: 70 %
